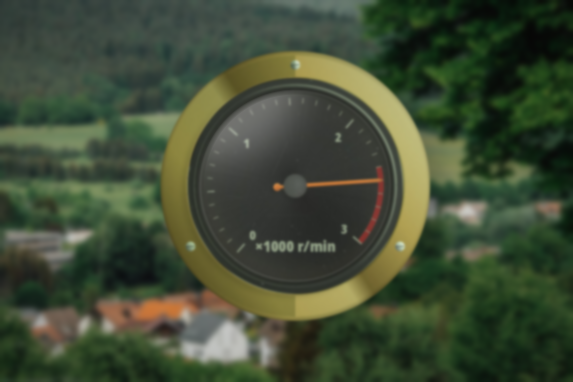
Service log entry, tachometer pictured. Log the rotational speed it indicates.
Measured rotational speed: 2500 rpm
